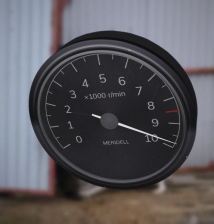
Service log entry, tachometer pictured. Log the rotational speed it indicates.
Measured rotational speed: 9750 rpm
